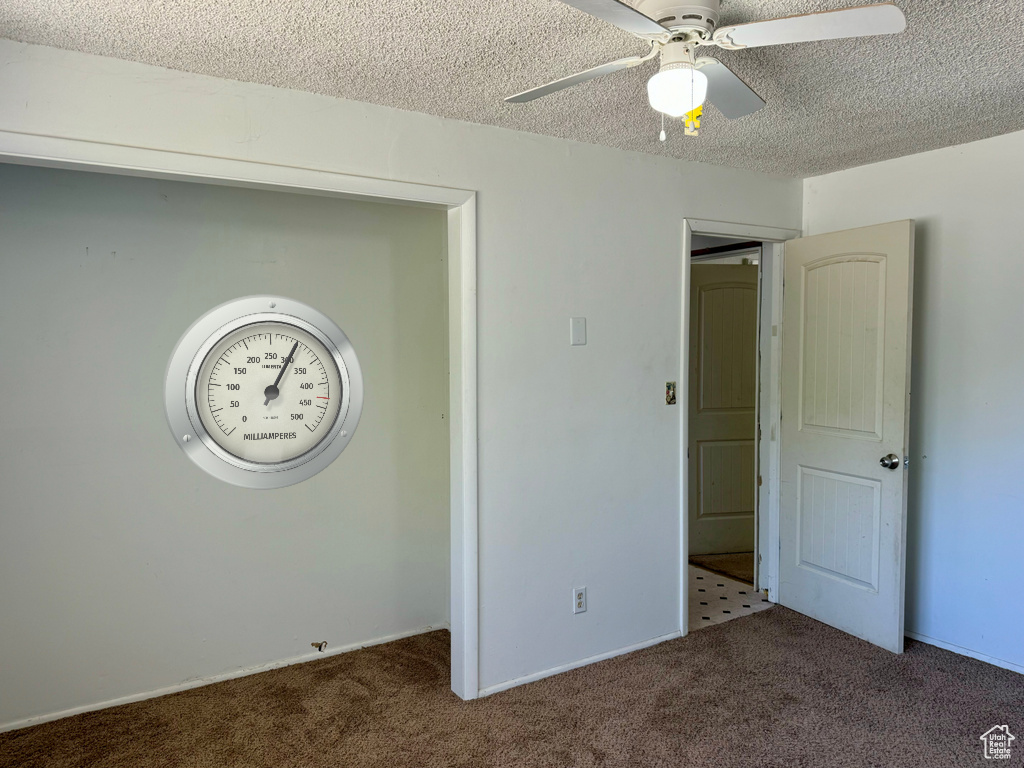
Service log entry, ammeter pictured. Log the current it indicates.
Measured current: 300 mA
